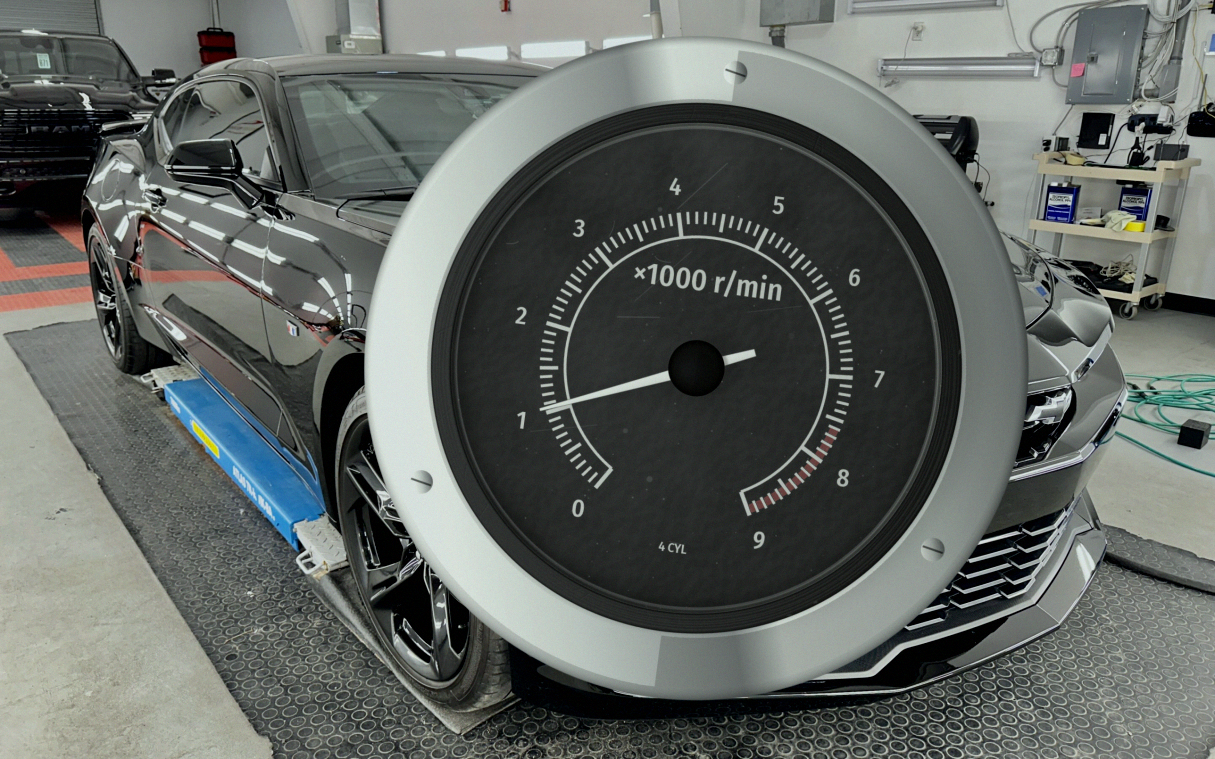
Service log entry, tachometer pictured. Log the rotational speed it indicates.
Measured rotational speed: 1050 rpm
